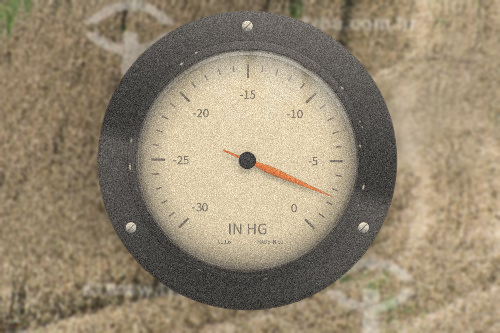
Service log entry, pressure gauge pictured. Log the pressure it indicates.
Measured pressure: -2.5 inHg
